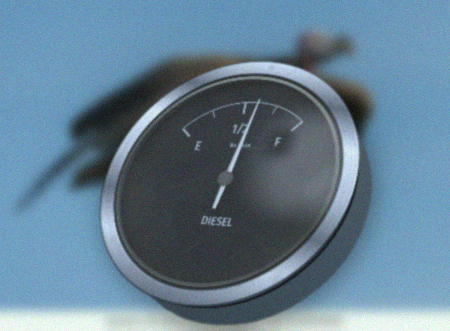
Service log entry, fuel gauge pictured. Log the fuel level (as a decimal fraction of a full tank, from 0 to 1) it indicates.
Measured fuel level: 0.625
